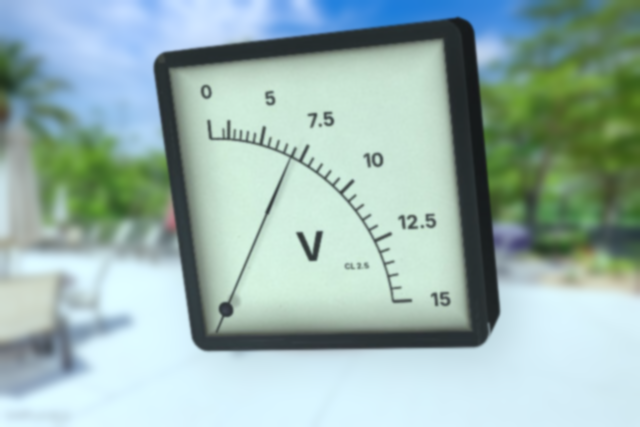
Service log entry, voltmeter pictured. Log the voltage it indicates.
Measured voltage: 7 V
